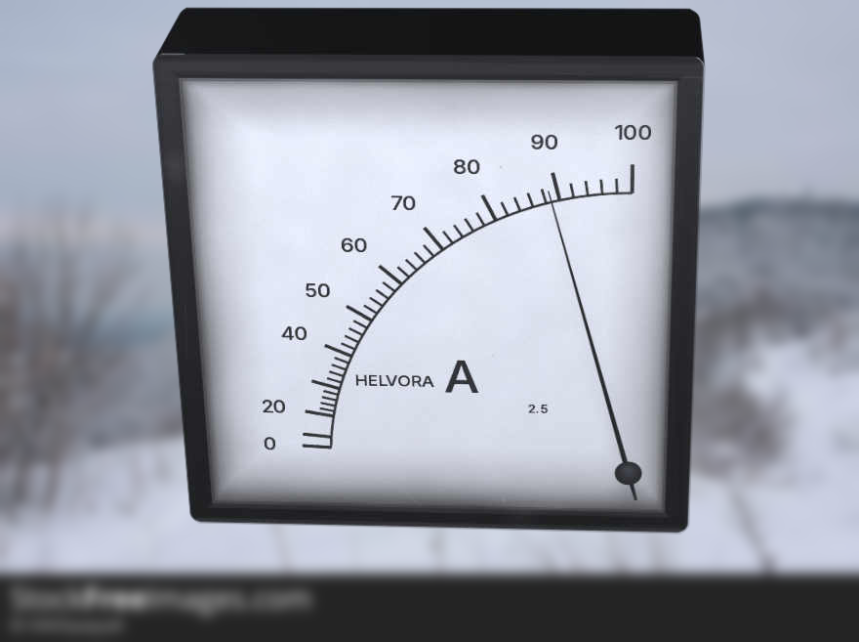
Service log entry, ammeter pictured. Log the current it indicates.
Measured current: 89 A
